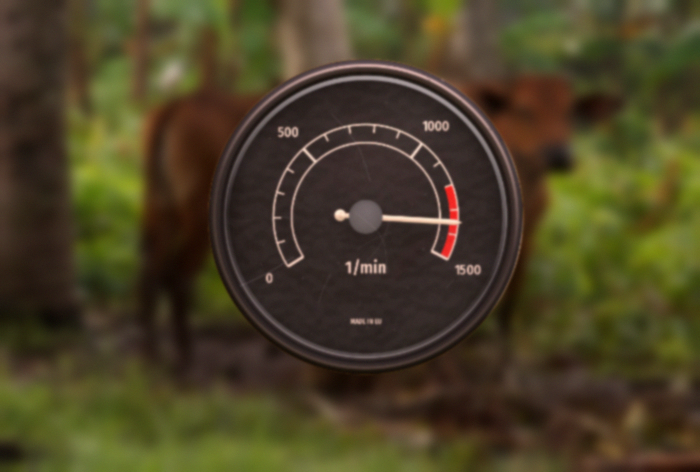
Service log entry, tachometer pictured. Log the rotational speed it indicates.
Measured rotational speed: 1350 rpm
